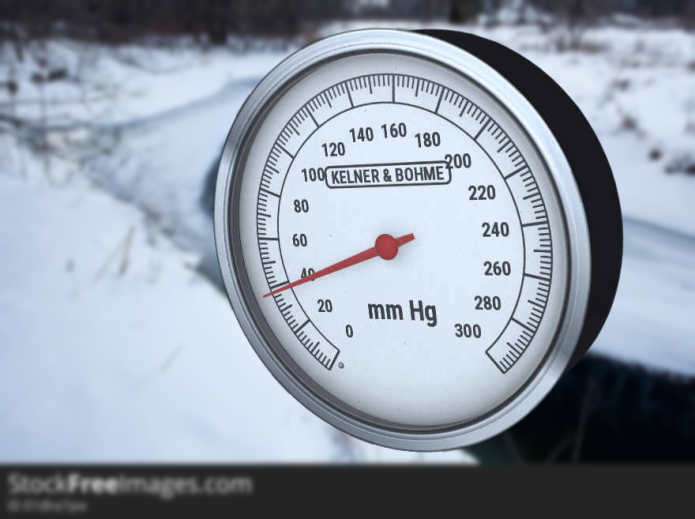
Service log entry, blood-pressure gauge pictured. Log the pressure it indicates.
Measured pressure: 38 mmHg
